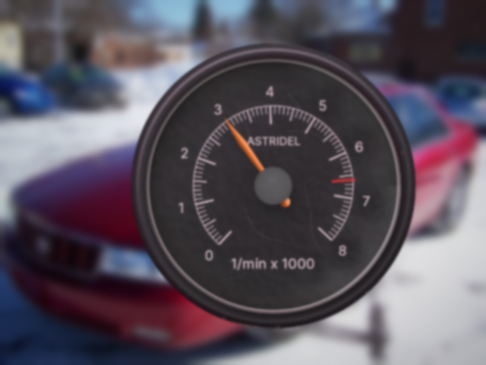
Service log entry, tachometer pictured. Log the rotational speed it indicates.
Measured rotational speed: 3000 rpm
